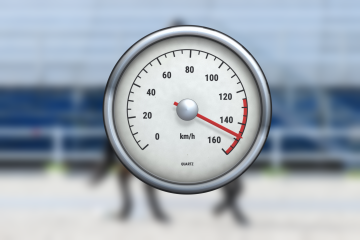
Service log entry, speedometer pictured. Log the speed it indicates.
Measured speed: 147.5 km/h
